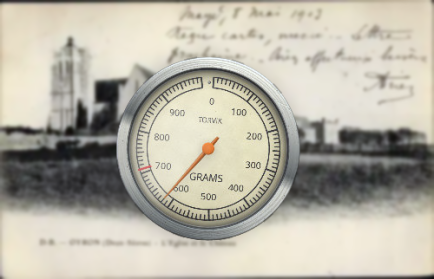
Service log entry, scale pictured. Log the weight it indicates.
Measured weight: 620 g
